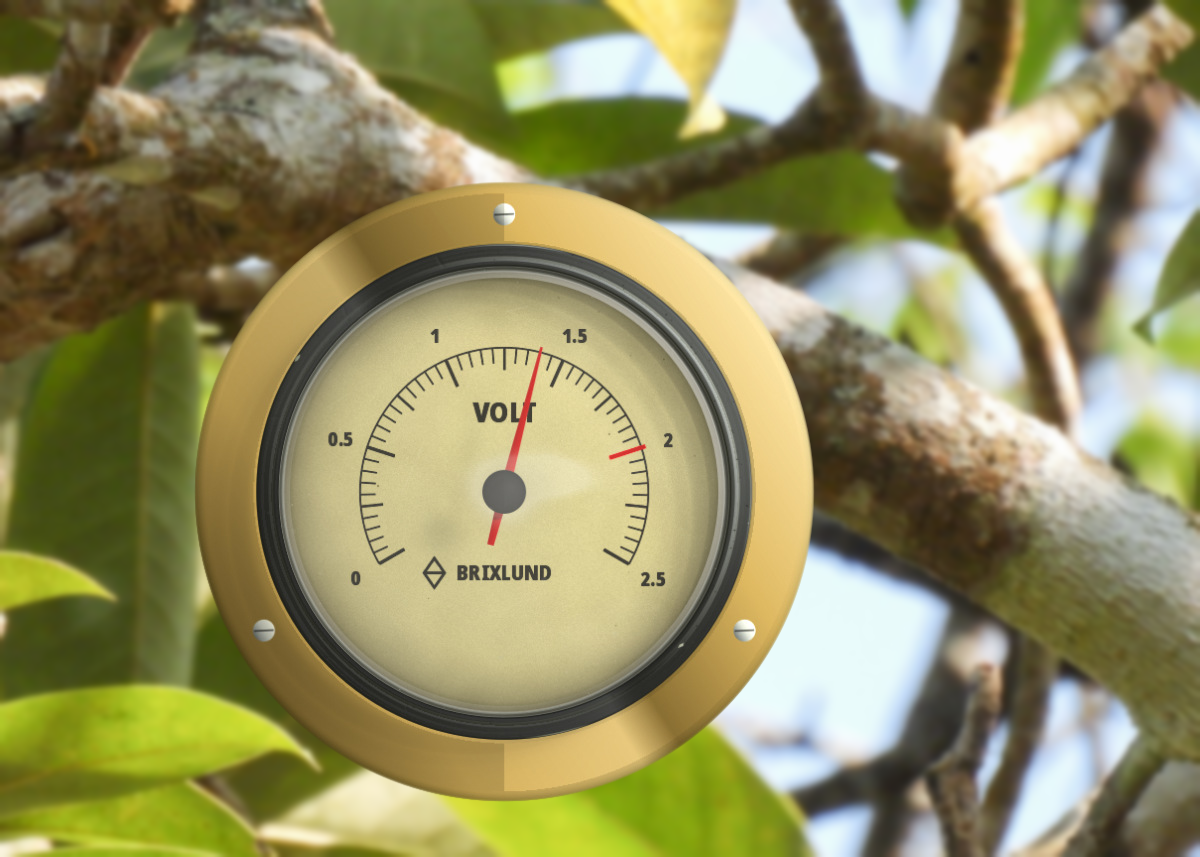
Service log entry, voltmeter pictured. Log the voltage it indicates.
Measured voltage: 1.4 V
